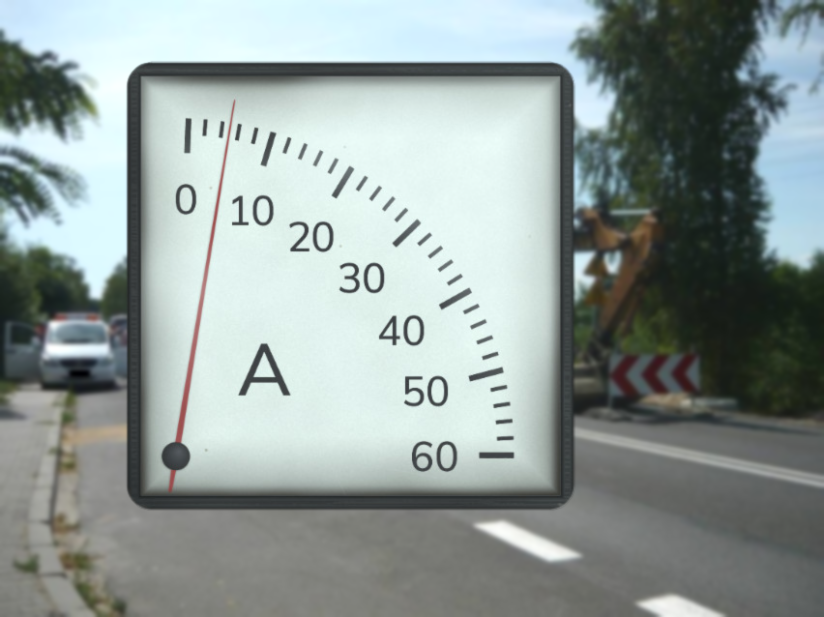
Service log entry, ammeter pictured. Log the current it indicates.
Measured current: 5 A
